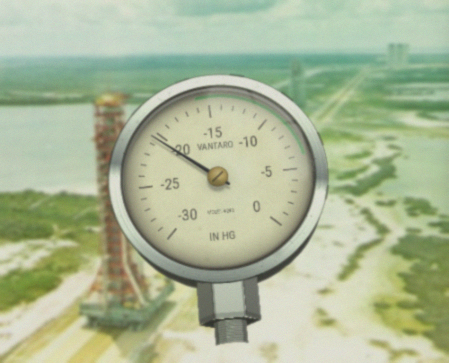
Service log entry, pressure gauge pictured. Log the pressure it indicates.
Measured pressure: -20.5 inHg
